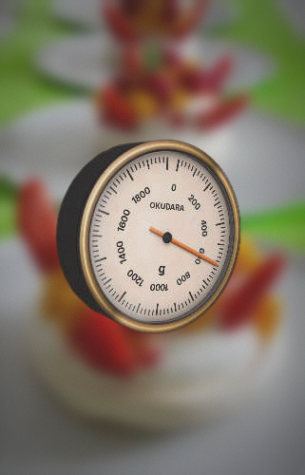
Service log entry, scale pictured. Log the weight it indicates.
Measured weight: 600 g
